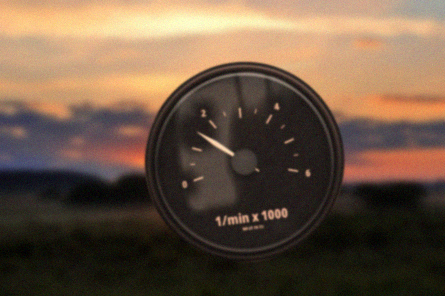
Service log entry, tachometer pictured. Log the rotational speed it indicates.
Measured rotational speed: 1500 rpm
